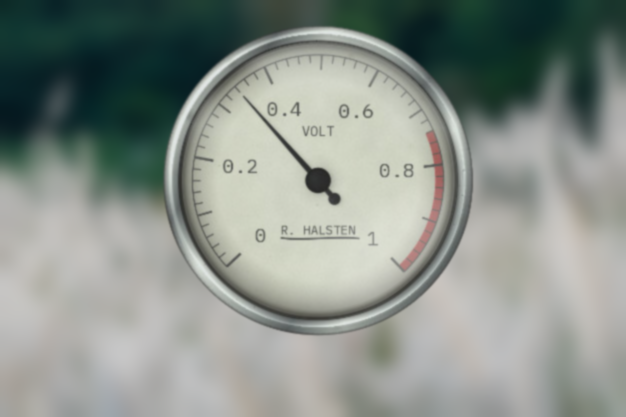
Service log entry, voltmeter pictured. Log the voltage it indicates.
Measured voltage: 0.34 V
